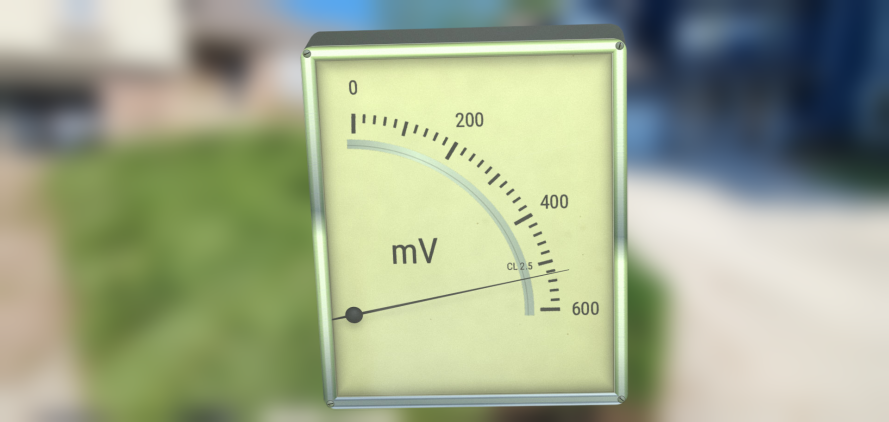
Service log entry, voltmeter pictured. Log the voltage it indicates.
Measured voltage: 520 mV
